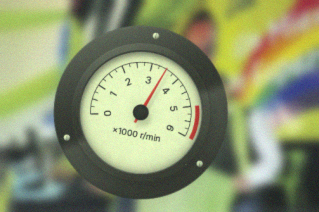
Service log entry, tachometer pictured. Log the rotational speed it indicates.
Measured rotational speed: 3500 rpm
